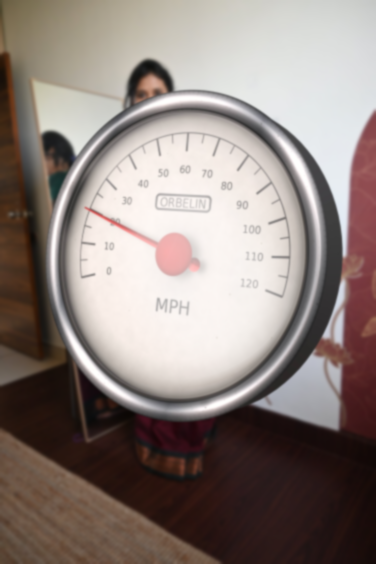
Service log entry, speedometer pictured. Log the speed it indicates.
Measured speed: 20 mph
